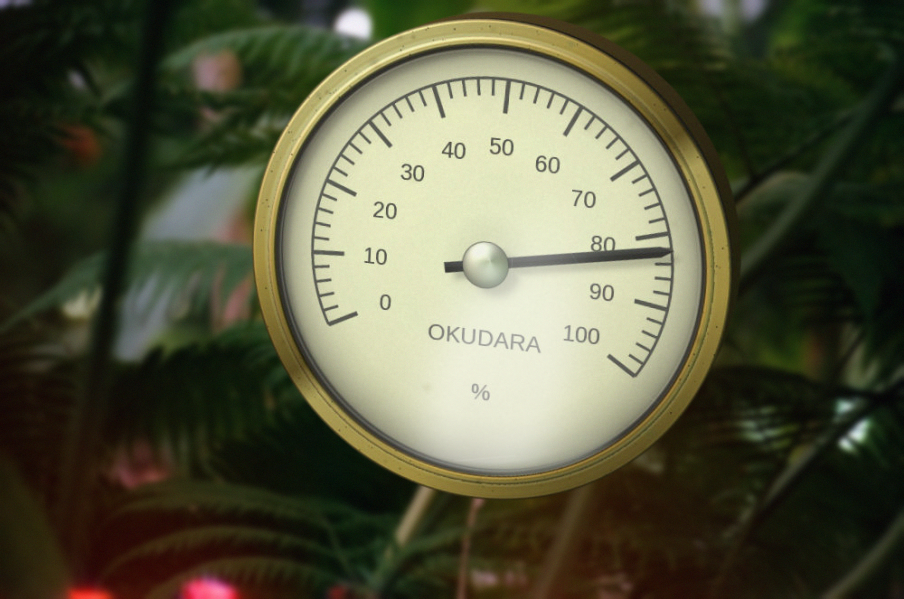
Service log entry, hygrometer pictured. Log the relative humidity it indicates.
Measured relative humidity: 82 %
